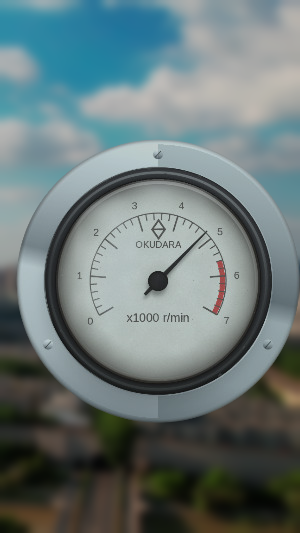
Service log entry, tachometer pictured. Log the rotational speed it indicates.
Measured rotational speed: 4800 rpm
